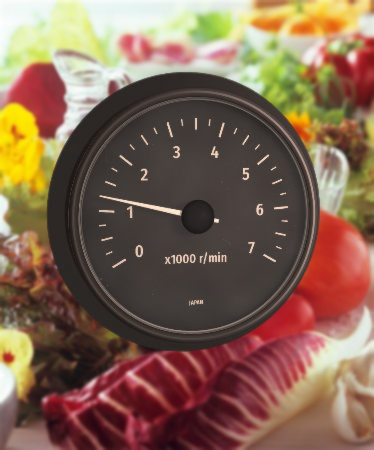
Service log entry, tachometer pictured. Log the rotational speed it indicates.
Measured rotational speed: 1250 rpm
